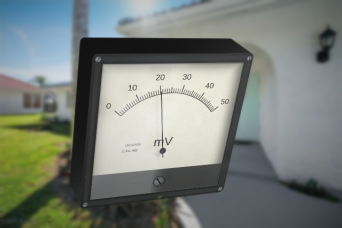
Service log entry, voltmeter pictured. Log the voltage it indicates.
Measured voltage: 20 mV
